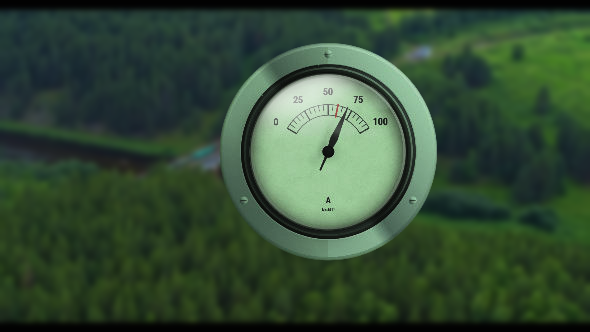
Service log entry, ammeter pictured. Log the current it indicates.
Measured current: 70 A
